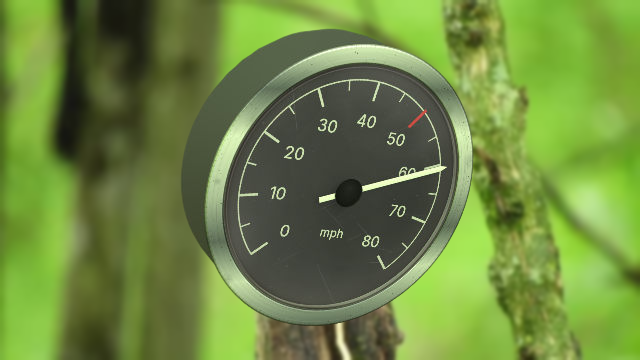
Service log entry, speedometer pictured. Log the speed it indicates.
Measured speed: 60 mph
